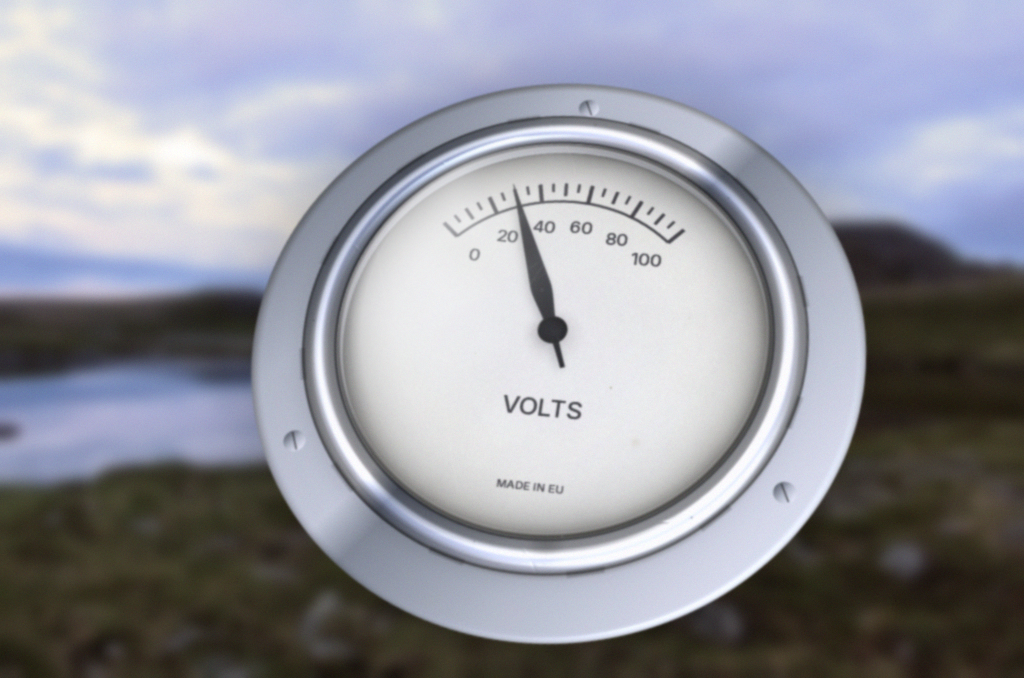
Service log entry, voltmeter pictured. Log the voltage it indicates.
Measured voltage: 30 V
